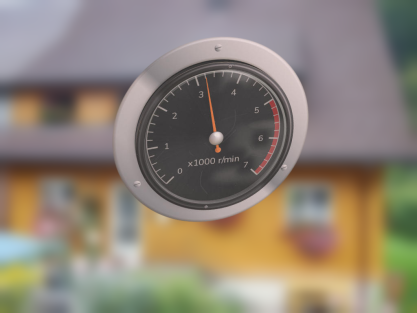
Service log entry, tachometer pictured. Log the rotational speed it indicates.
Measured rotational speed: 3200 rpm
